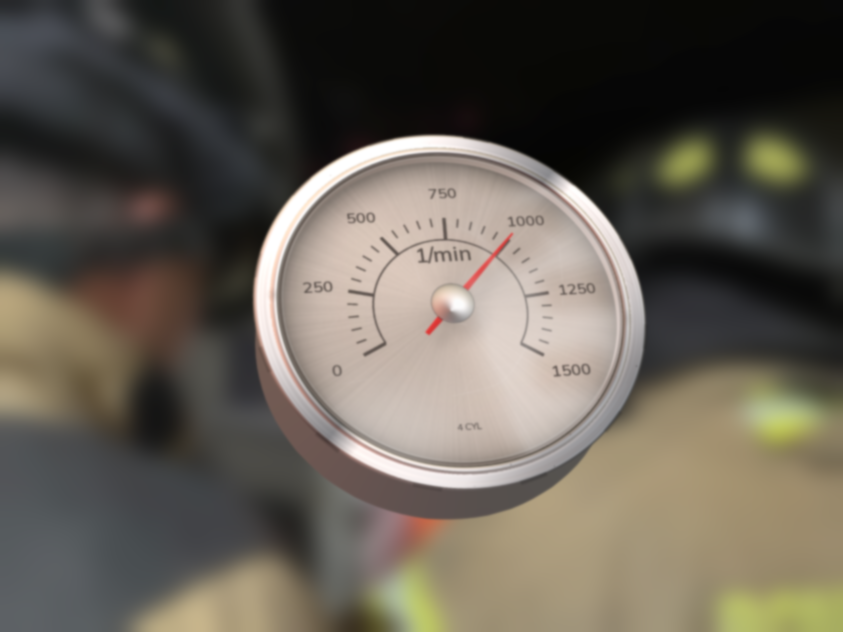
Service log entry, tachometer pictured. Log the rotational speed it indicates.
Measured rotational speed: 1000 rpm
